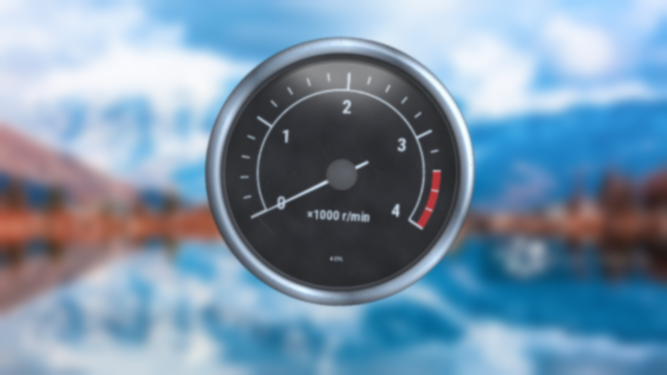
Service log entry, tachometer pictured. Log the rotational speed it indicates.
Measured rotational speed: 0 rpm
